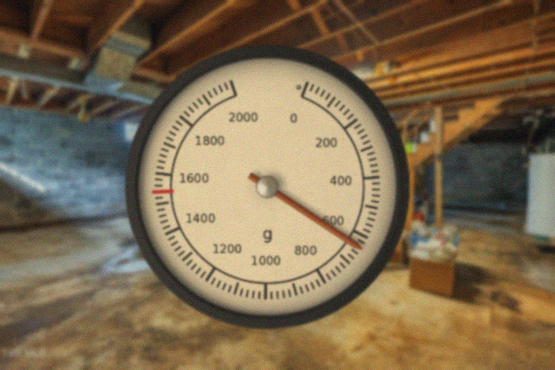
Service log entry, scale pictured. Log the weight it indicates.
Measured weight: 640 g
